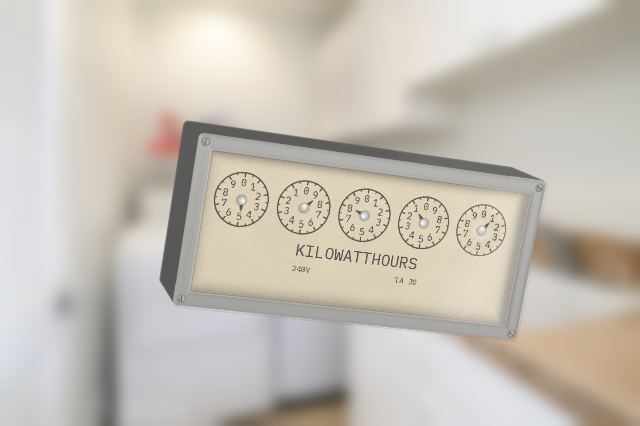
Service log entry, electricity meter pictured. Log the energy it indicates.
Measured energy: 48811 kWh
